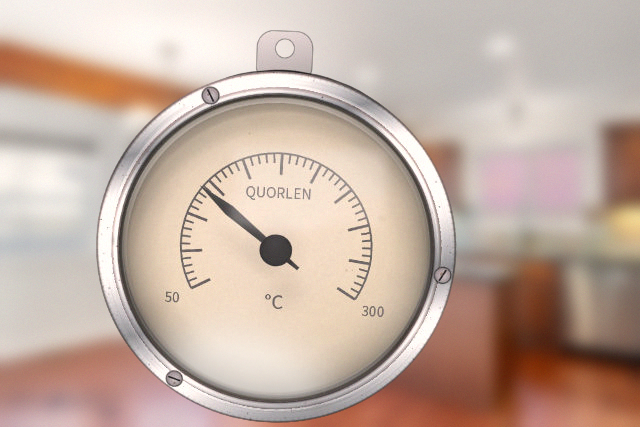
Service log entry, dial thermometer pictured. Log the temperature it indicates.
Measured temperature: 120 °C
